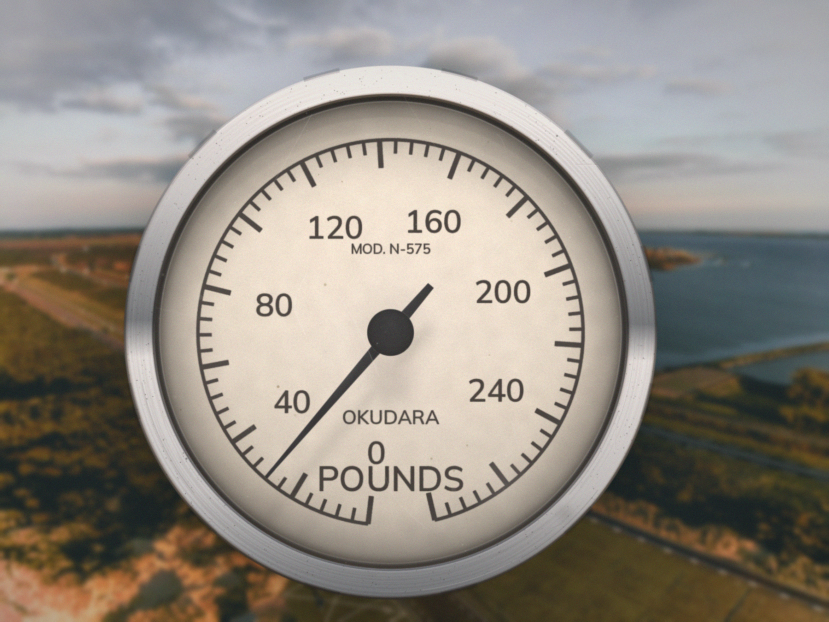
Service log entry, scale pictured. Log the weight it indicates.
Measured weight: 28 lb
